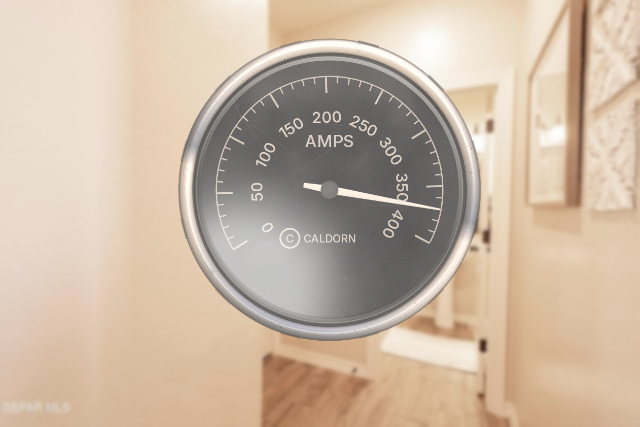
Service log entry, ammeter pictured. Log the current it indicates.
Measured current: 370 A
